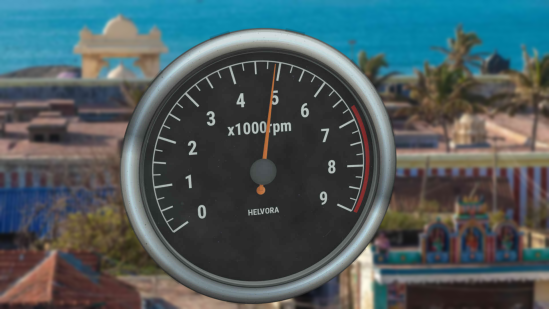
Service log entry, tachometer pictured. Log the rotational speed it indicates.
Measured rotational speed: 4875 rpm
